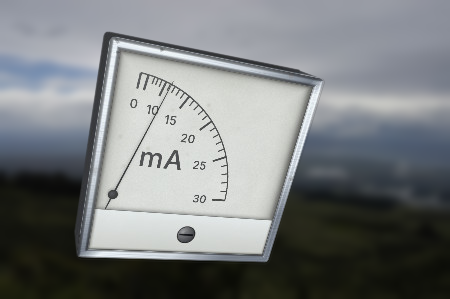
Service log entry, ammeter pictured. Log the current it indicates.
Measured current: 11 mA
